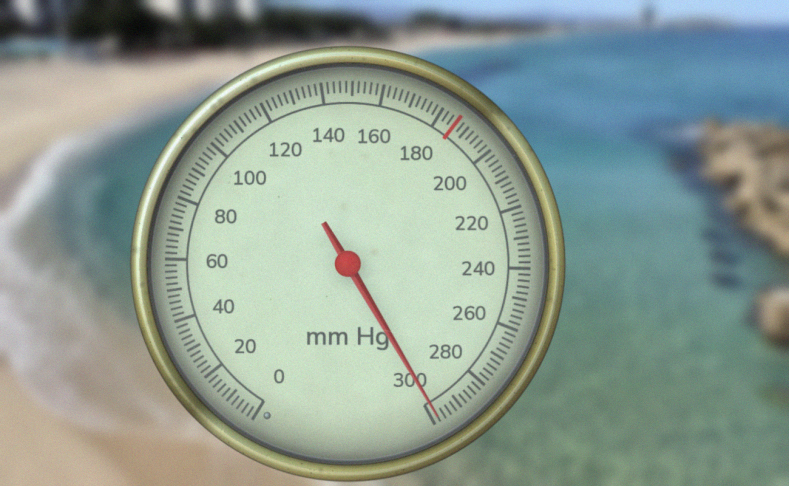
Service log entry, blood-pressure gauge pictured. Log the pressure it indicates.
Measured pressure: 298 mmHg
